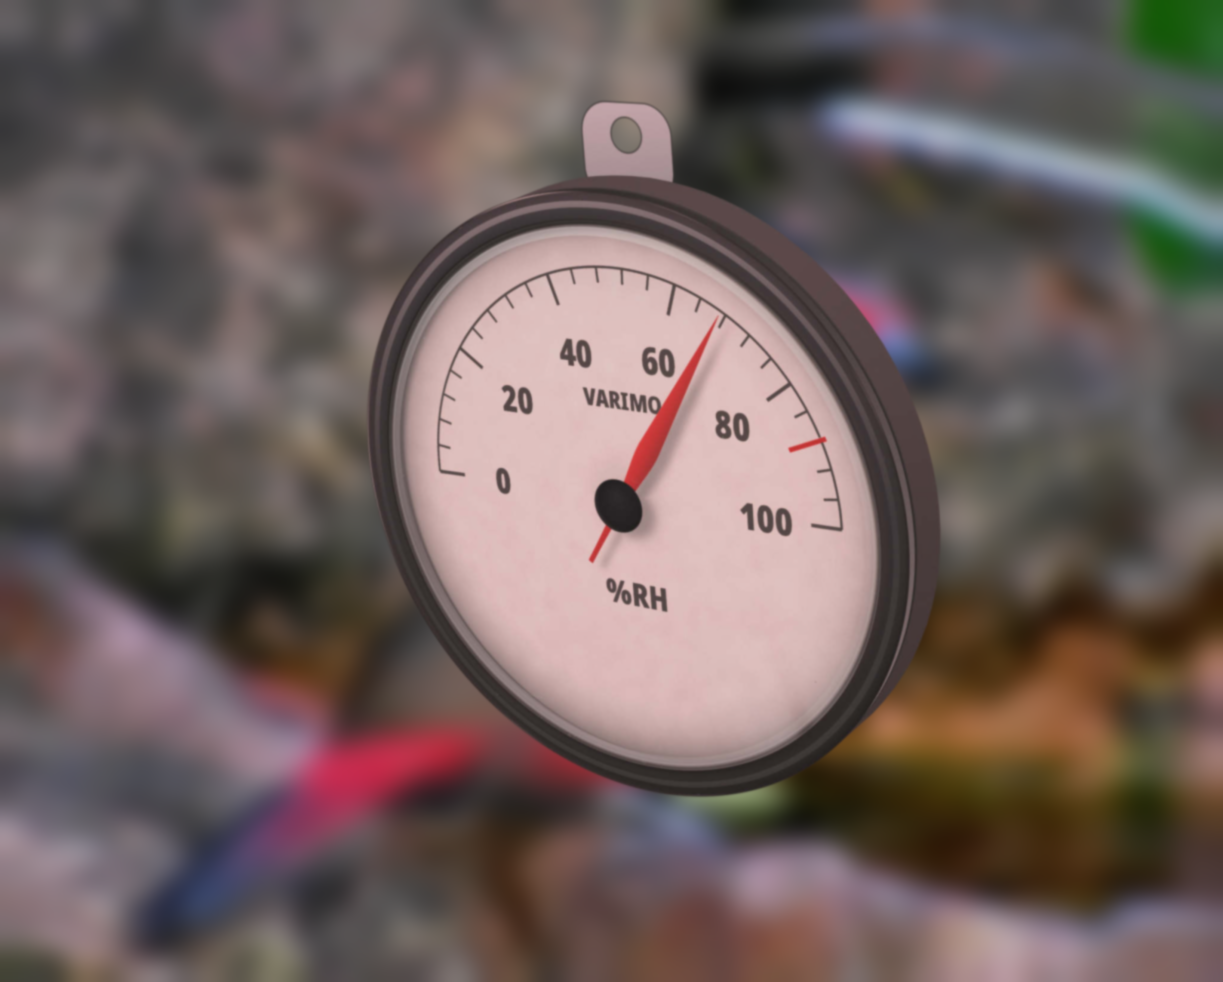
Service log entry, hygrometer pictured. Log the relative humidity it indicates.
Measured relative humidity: 68 %
